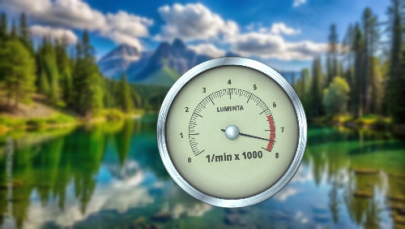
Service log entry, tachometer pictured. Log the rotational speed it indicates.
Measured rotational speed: 7500 rpm
